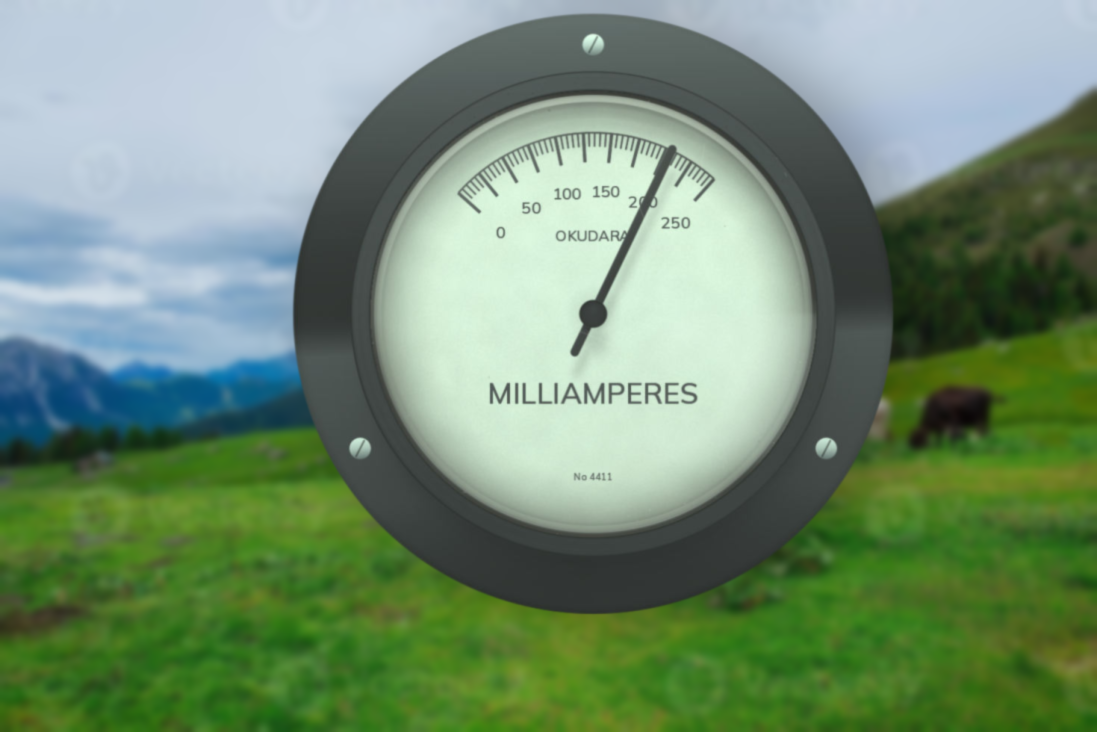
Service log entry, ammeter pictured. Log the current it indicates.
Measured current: 205 mA
